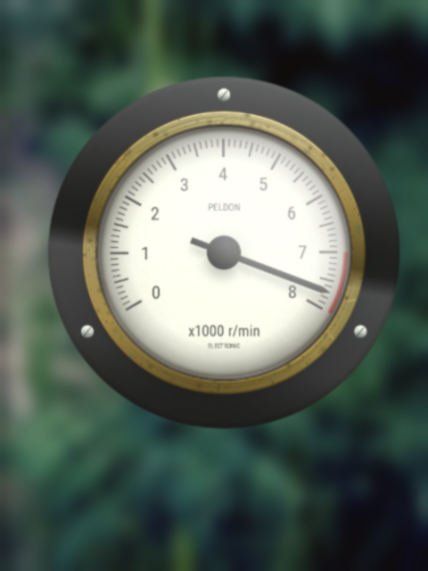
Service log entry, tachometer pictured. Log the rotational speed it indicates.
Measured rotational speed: 7700 rpm
